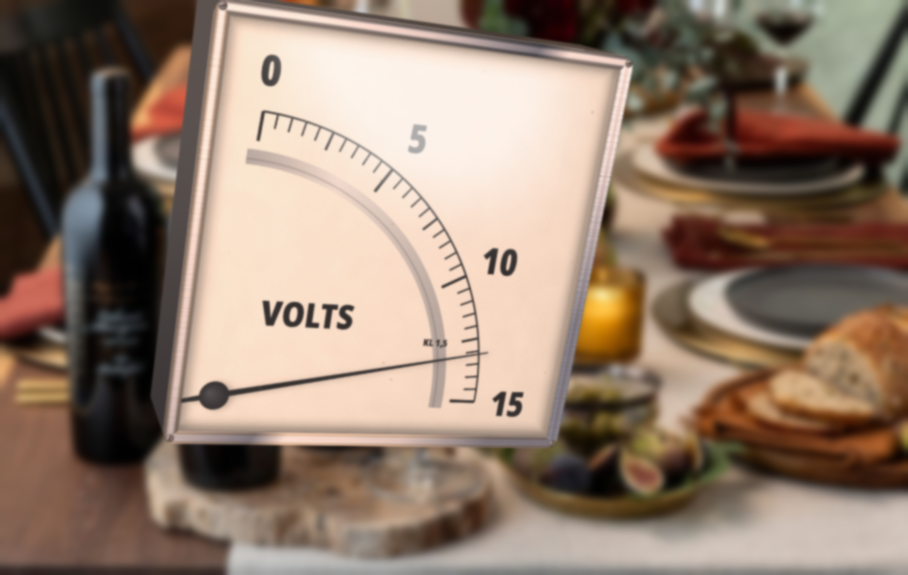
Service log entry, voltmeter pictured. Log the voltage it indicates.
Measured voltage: 13 V
